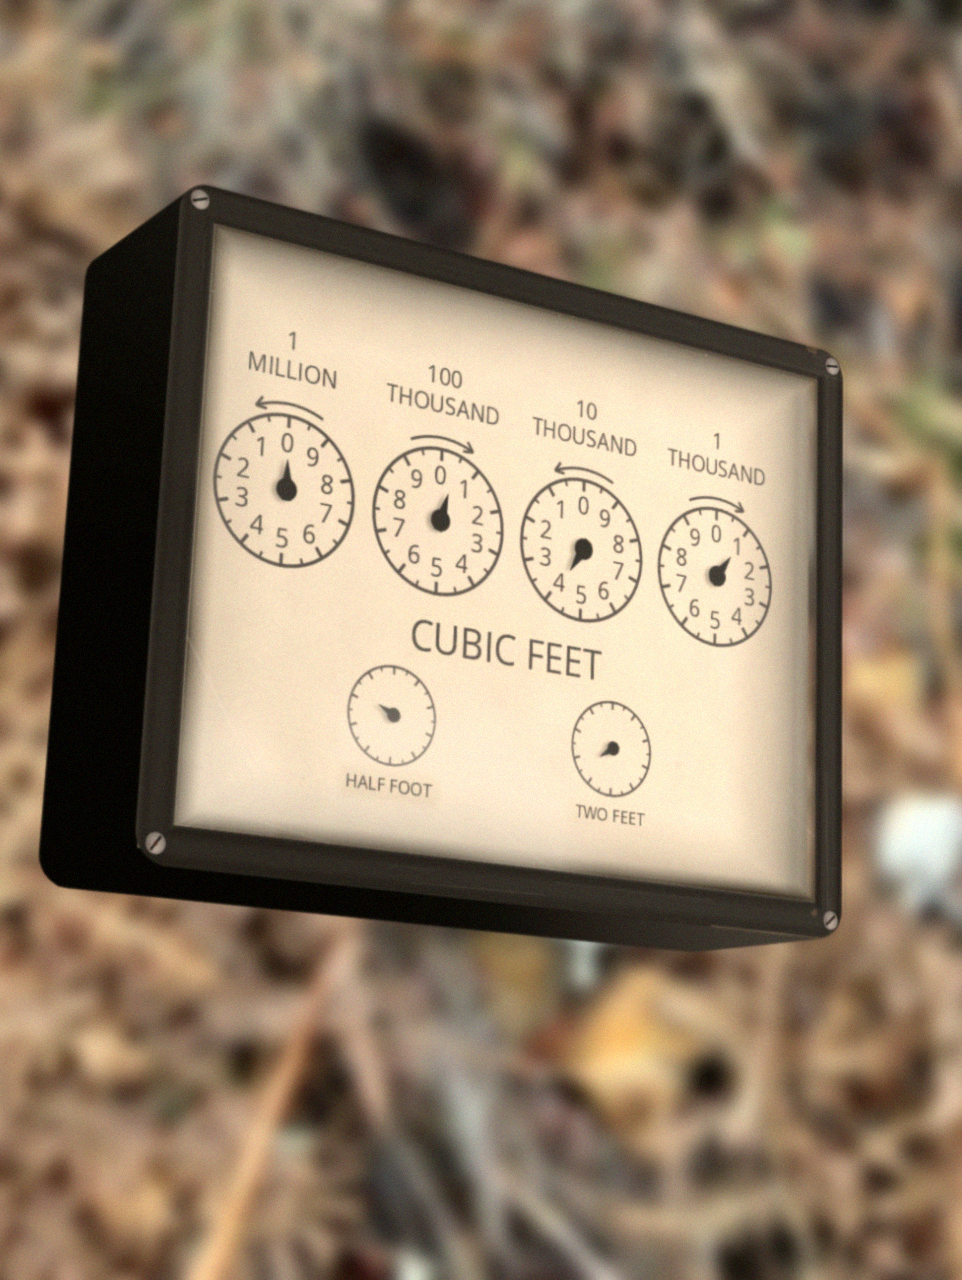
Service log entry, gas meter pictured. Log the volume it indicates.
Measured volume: 4100 ft³
